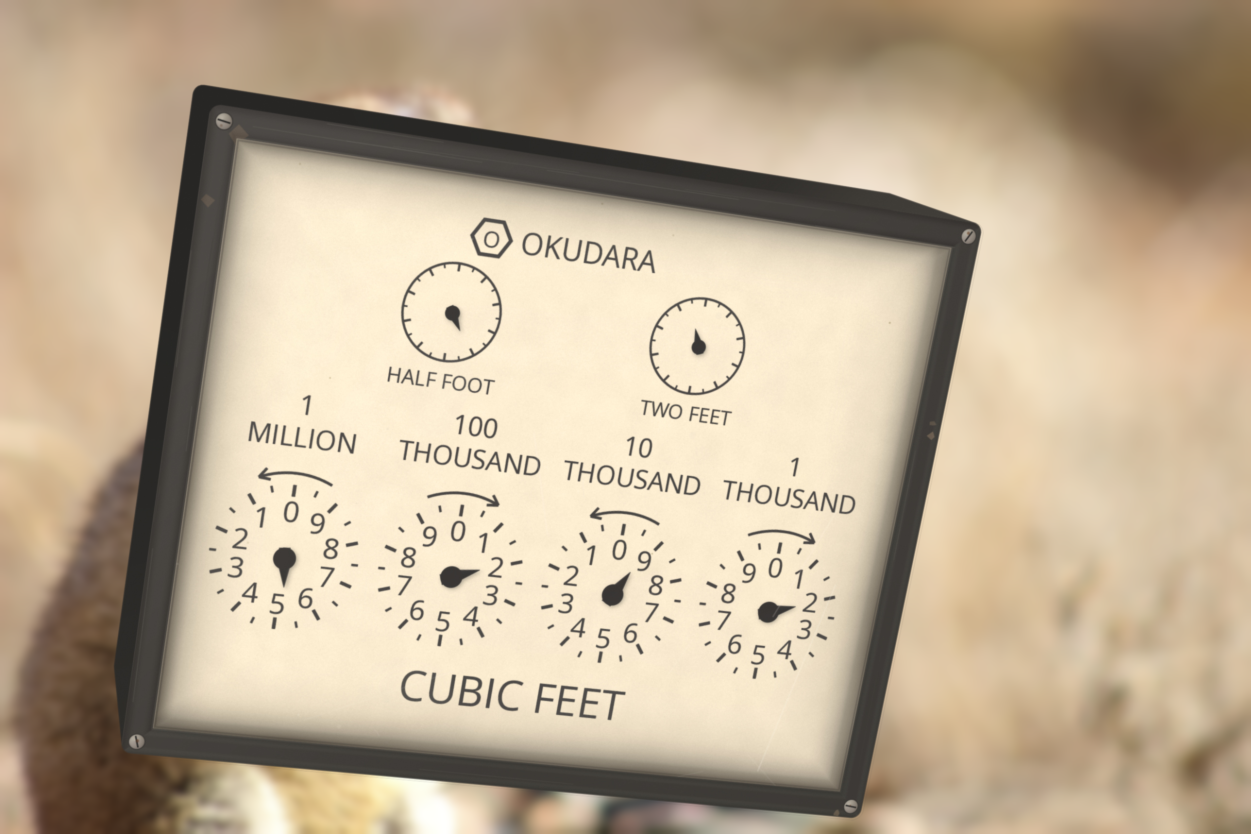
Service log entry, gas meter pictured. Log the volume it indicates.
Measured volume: 519200 ft³
